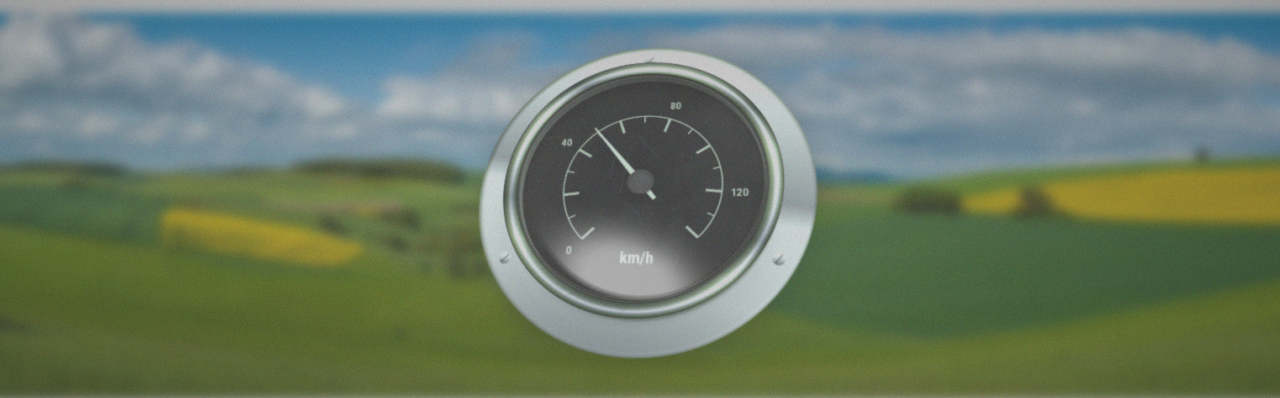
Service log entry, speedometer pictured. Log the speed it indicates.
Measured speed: 50 km/h
